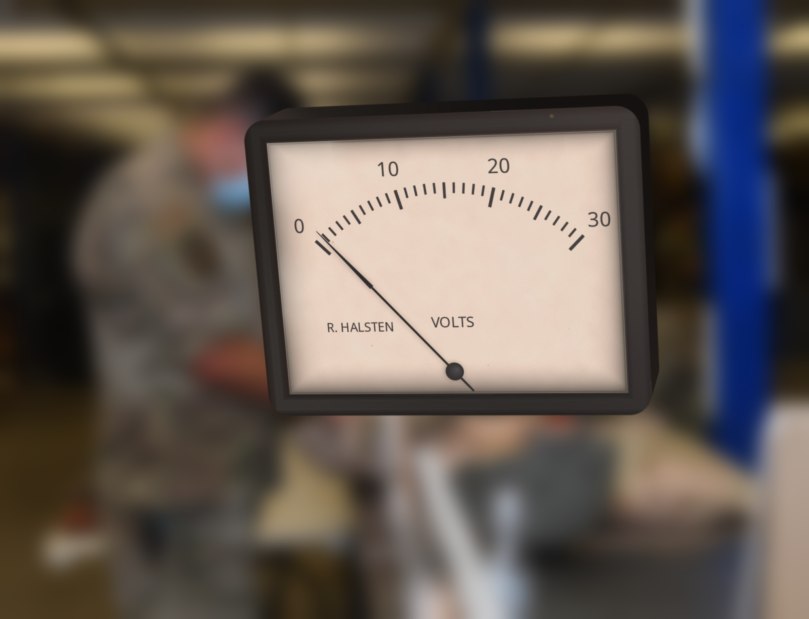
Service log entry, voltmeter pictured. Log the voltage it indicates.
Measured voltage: 1 V
